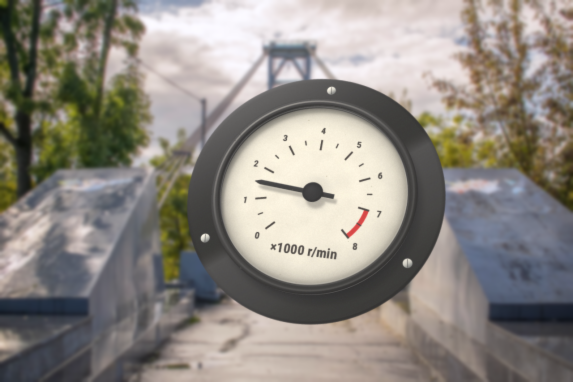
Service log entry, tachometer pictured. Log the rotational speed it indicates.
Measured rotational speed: 1500 rpm
